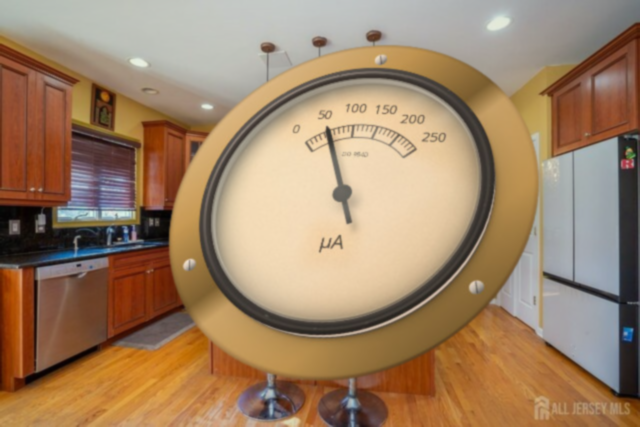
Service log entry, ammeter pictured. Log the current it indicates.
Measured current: 50 µA
